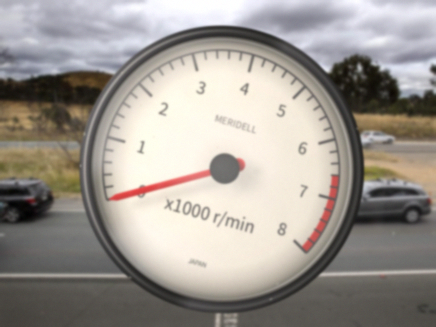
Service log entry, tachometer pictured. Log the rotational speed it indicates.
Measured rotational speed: 0 rpm
